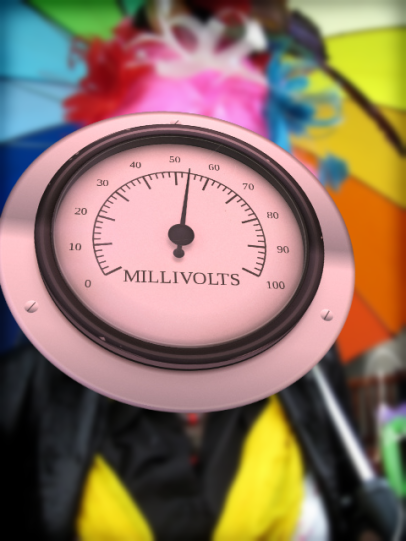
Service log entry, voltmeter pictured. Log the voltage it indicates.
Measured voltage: 54 mV
